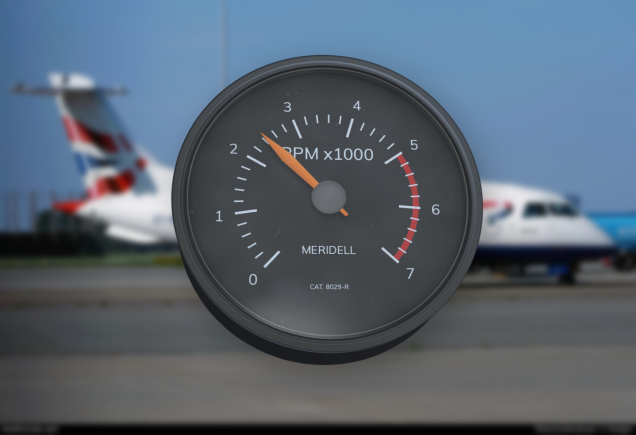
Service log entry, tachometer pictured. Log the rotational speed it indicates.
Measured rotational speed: 2400 rpm
